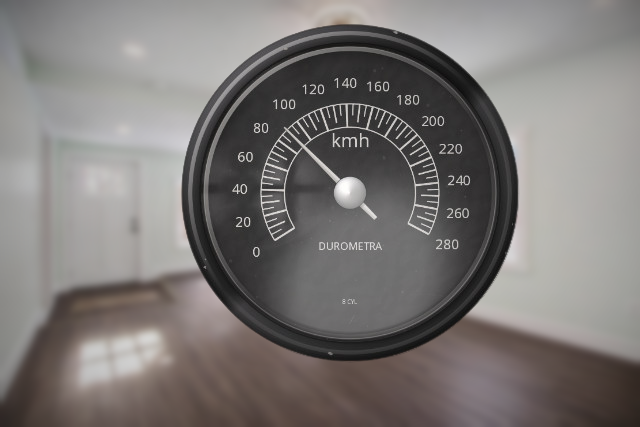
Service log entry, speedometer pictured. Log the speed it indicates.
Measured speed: 90 km/h
